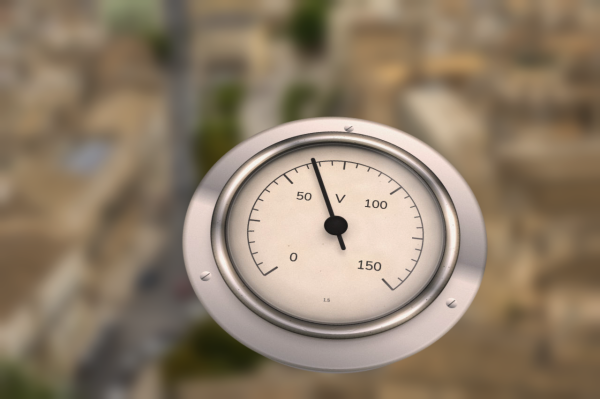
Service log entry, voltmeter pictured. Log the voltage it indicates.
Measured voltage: 62.5 V
